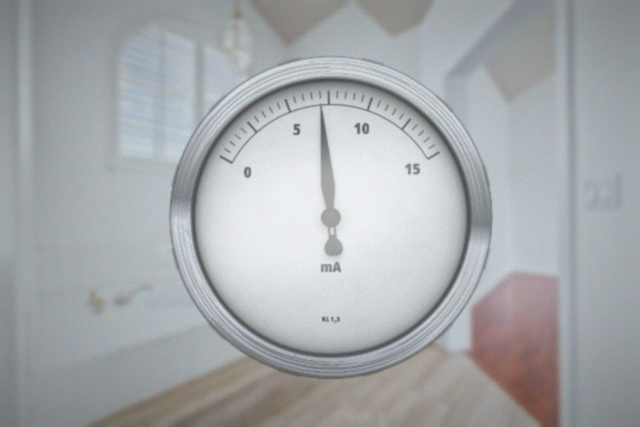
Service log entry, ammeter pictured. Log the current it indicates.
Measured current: 7 mA
